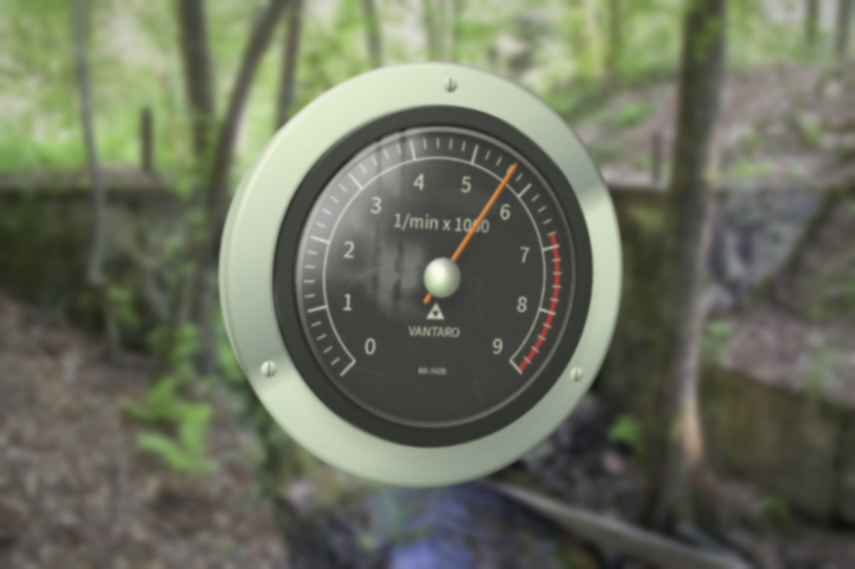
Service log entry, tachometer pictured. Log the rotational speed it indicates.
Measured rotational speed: 5600 rpm
